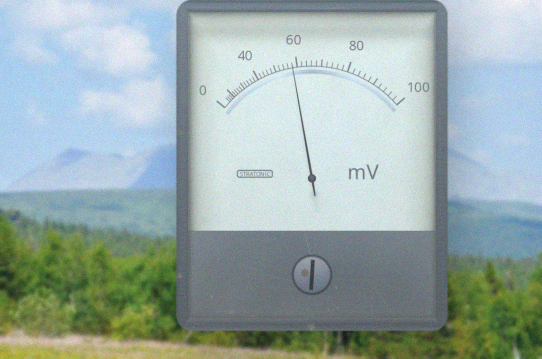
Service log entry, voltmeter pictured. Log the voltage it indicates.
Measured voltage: 58 mV
